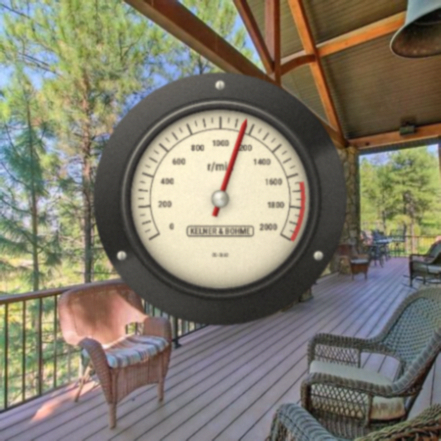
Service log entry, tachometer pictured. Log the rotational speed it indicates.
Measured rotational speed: 1150 rpm
